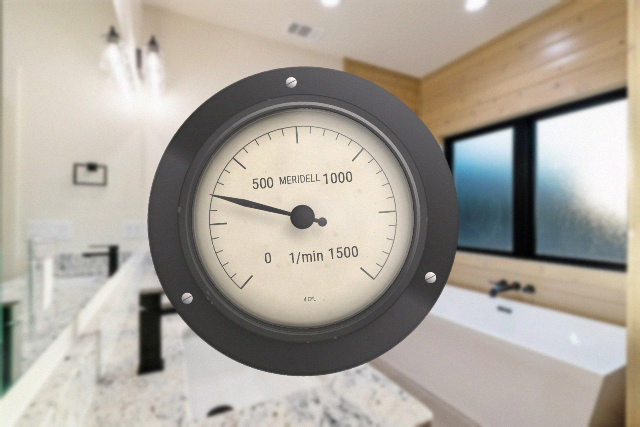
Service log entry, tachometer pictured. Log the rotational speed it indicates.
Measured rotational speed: 350 rpm
